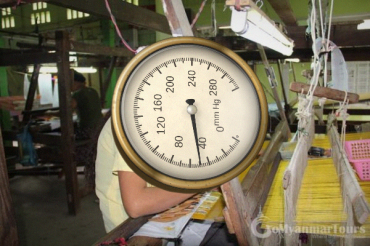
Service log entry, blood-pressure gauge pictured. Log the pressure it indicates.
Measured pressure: 50 mmHg
